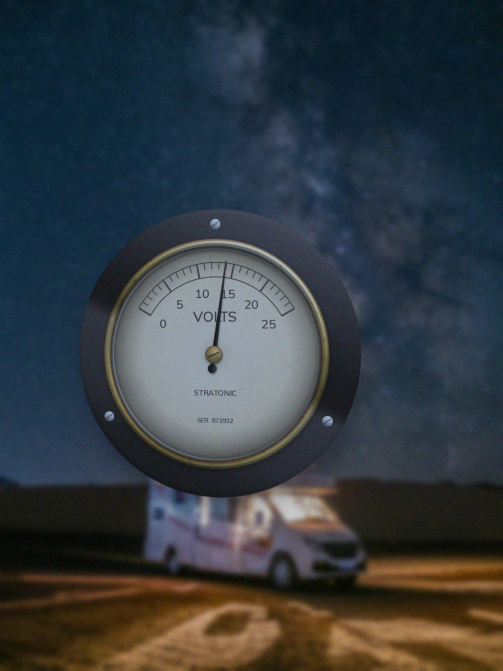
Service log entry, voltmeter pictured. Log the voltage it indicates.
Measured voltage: 14 V
